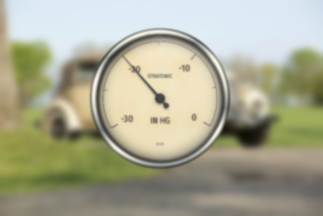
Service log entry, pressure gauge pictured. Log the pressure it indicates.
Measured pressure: -20 inHg
